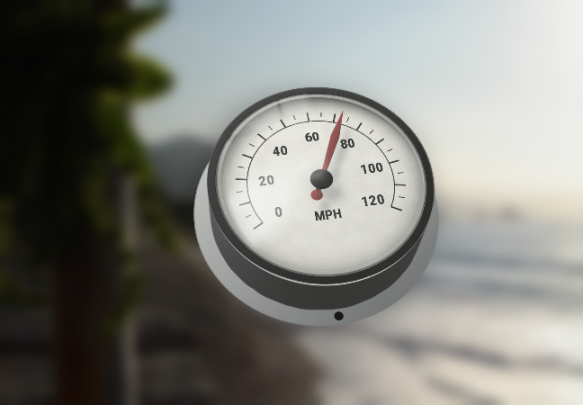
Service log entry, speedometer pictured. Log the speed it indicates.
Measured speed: 72.5 mph
